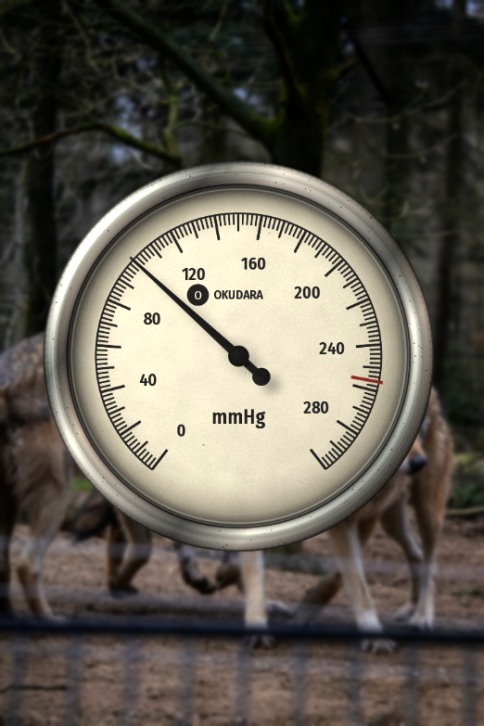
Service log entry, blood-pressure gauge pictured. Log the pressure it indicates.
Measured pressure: 100 mmHg
